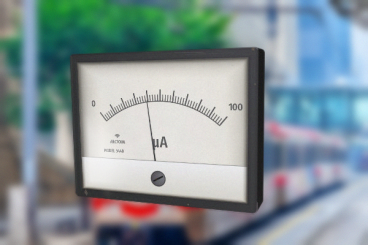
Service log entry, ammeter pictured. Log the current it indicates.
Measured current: 40 µA
